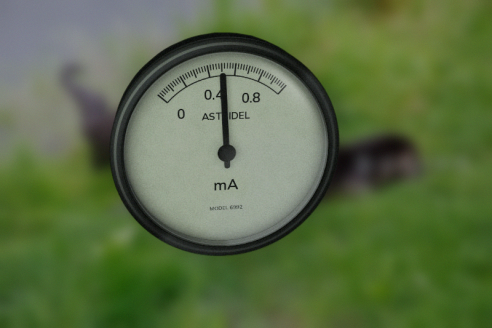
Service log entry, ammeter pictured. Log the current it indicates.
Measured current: 0.5 mA
